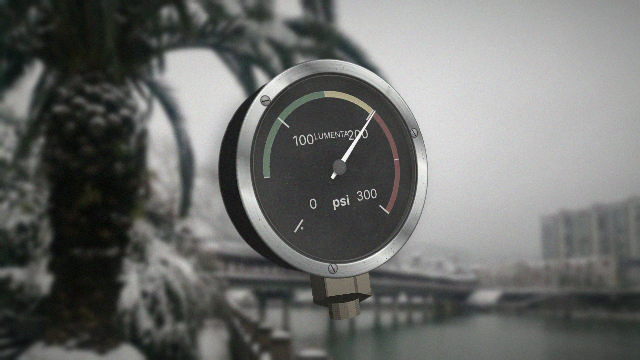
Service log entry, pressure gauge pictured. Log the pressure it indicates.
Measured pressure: 200 psi
